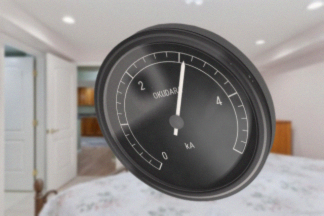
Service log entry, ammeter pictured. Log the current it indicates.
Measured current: 3.1 kA
